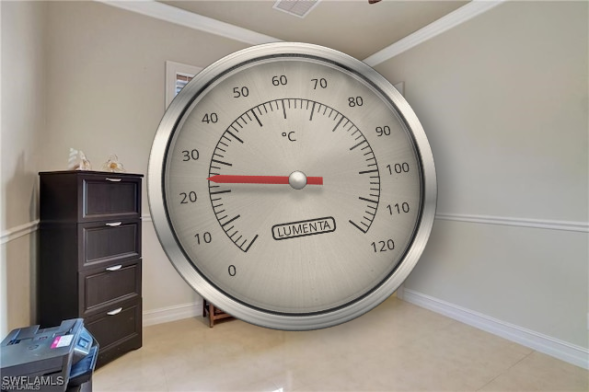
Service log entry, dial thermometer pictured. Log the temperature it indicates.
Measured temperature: 24 °C
